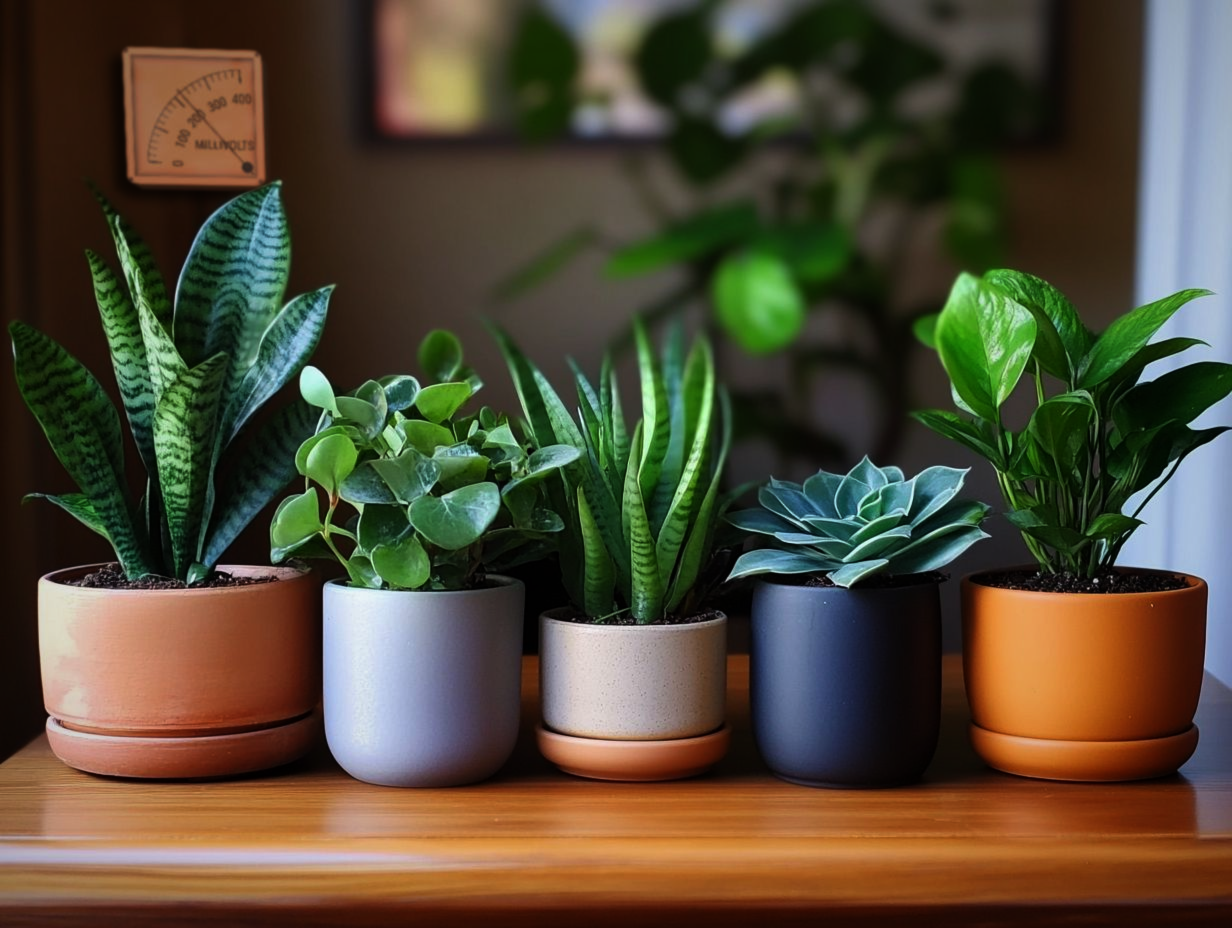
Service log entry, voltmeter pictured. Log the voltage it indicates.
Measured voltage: 220 mV
